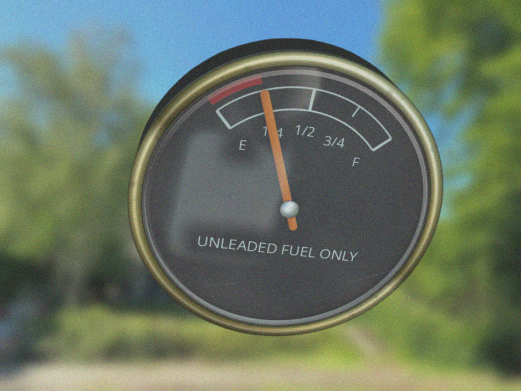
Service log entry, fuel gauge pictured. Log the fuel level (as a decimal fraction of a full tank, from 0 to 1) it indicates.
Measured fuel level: 0.25
